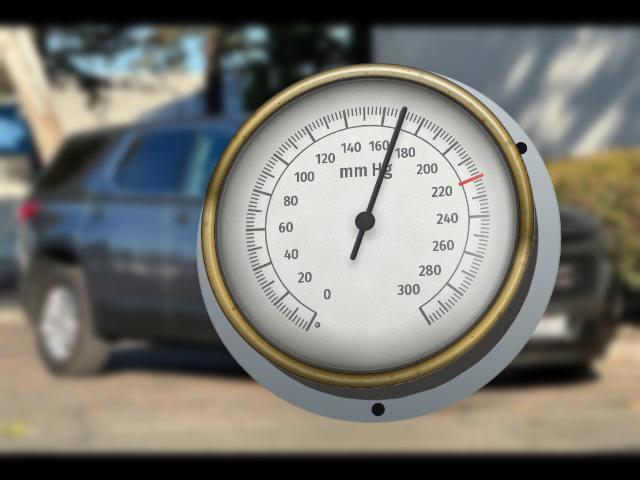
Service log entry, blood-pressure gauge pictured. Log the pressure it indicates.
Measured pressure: 170 mmHg
